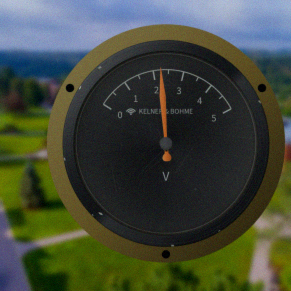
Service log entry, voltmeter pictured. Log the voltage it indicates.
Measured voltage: 2.25 V
